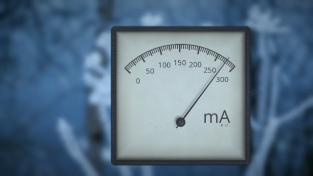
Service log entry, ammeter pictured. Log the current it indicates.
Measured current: 275 mA
